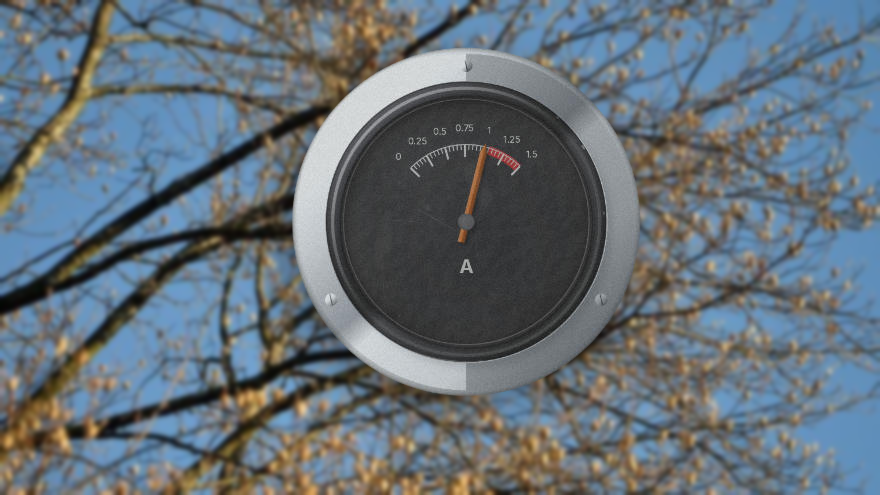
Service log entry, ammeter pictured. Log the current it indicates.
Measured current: 1 A
